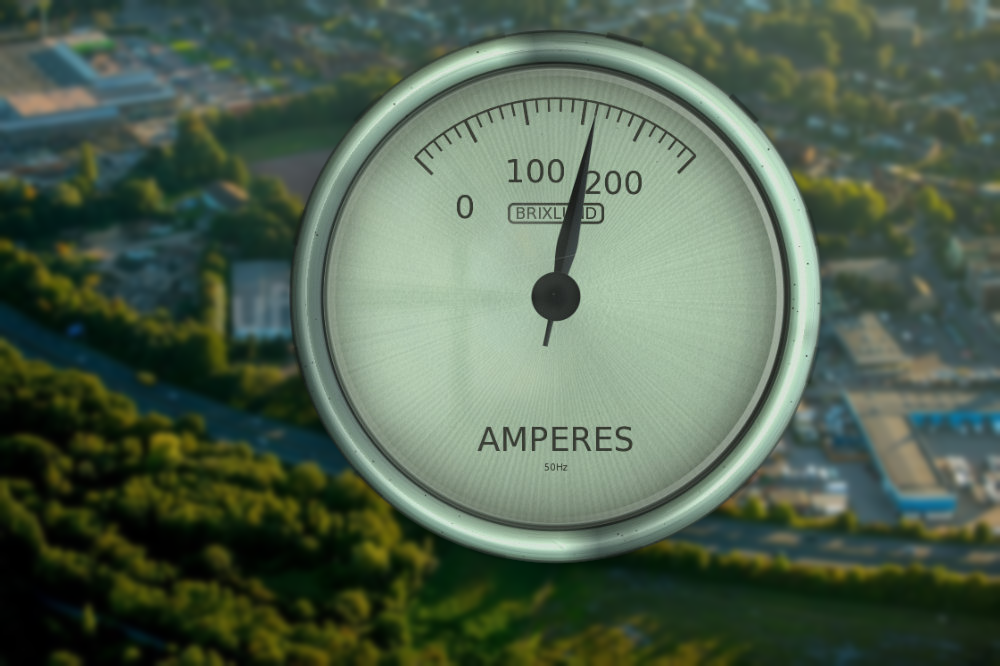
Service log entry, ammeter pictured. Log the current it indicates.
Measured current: 160 A
